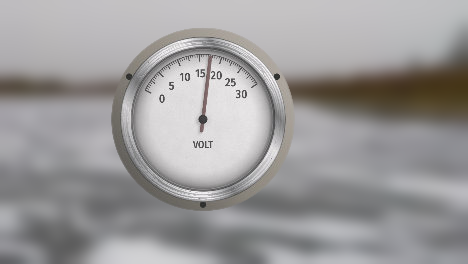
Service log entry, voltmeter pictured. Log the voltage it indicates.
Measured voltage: 17.5 V
